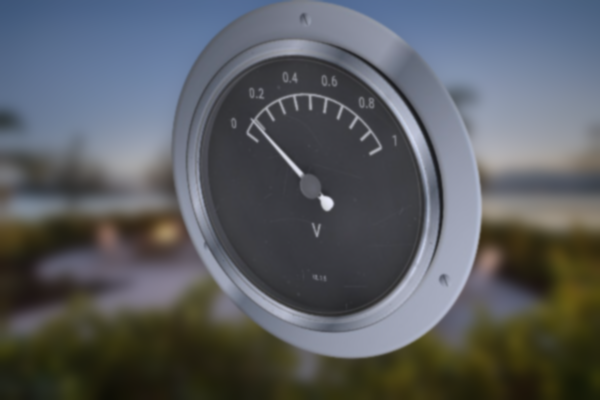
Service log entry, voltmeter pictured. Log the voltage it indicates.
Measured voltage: 0.1 V
